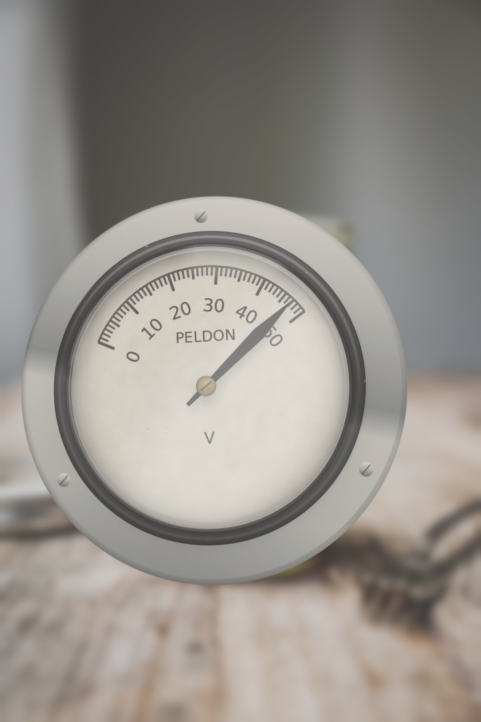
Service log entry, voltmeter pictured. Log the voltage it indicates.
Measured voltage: 47 V
